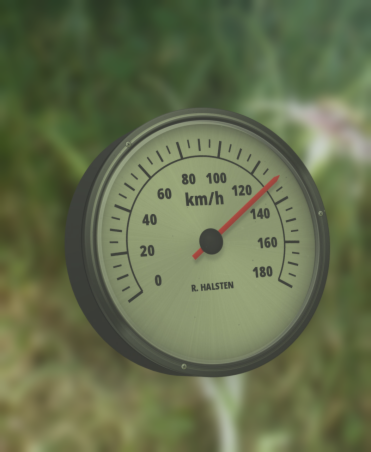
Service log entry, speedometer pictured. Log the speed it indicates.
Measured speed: 130 km/h
